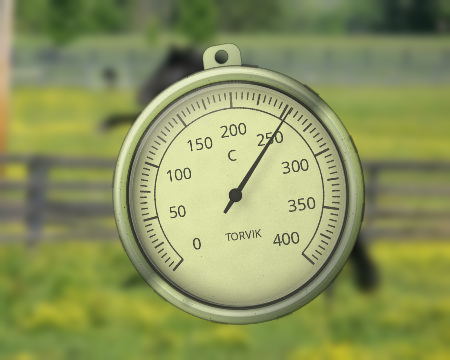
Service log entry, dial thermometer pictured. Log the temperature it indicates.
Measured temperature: 255 °C
